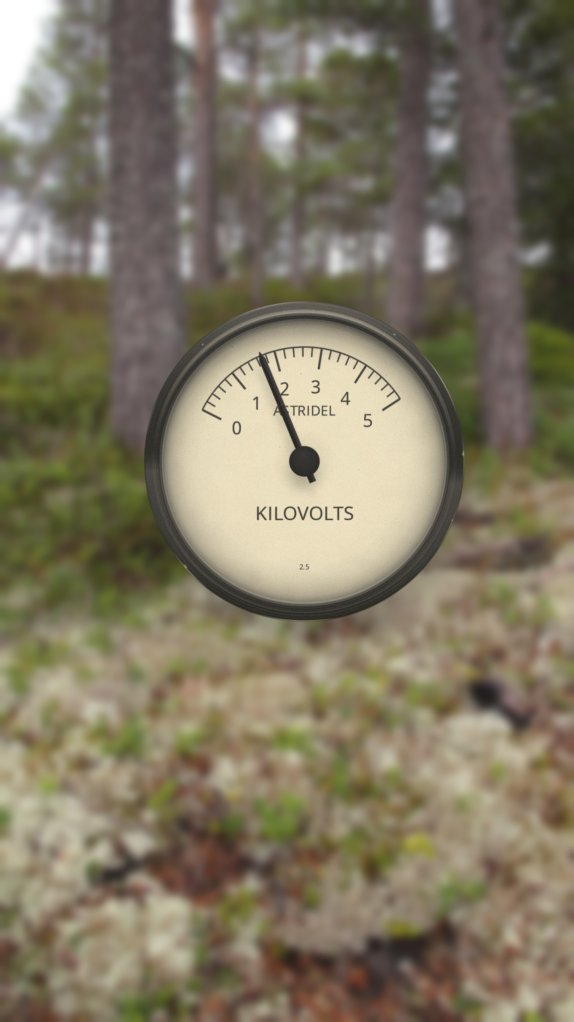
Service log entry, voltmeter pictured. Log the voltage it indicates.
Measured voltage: 1.7 kV
